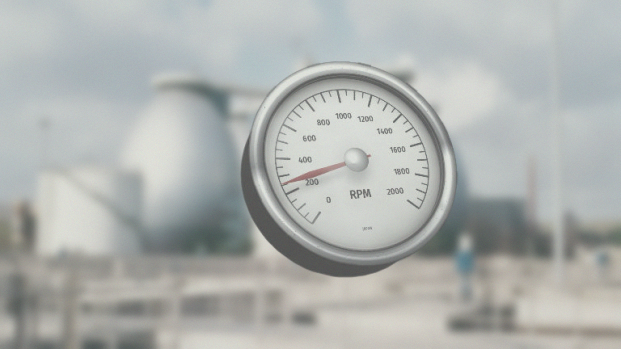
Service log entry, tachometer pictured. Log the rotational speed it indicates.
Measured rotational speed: 250 rpm
